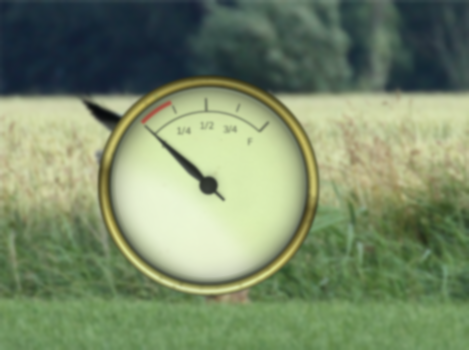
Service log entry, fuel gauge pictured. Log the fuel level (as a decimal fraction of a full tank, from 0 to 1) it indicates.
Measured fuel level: 0
